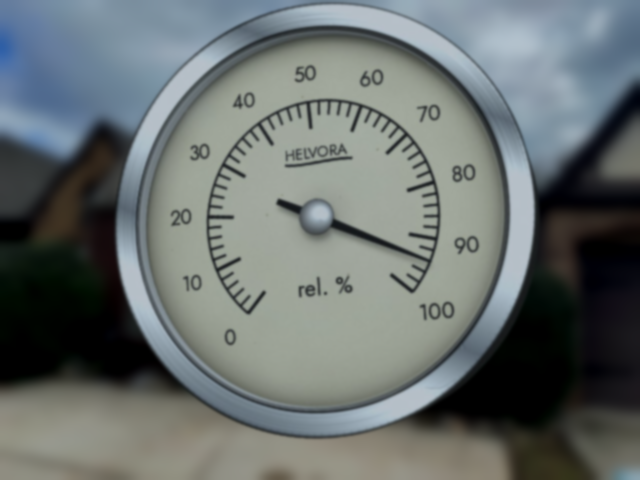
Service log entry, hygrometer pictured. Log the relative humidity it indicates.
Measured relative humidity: 94 %
